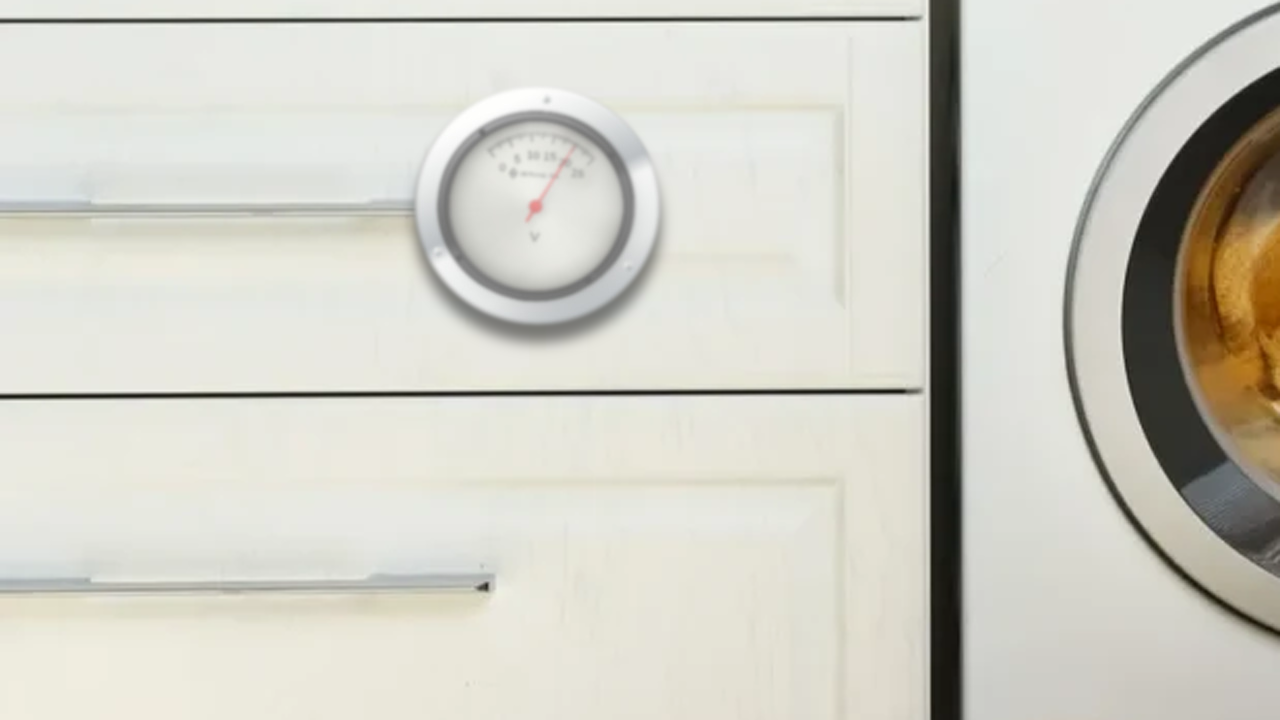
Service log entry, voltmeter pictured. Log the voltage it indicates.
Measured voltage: 20 V
